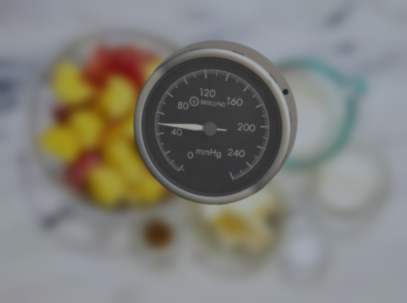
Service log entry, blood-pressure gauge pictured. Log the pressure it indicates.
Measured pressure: 50 mmHg
